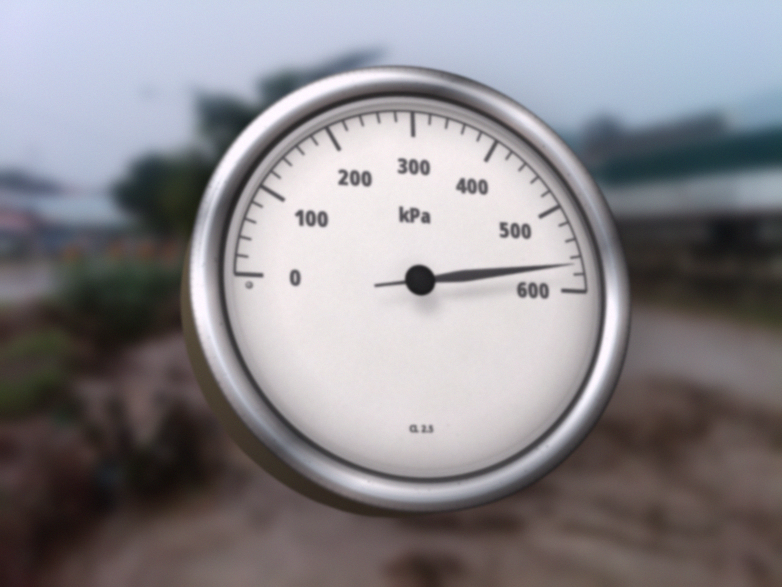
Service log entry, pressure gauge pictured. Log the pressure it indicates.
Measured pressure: 570 kPa
